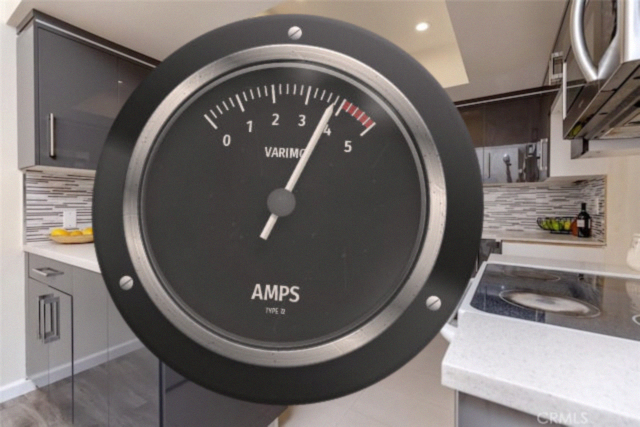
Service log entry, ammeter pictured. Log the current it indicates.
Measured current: 3.8 A
